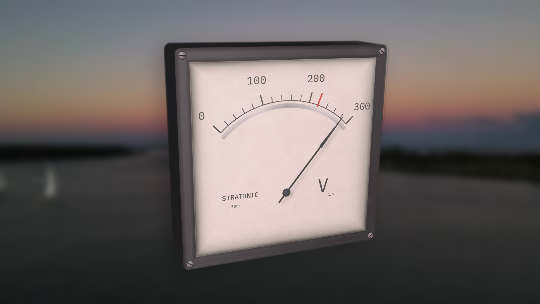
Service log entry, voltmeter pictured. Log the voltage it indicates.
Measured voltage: 280 V
